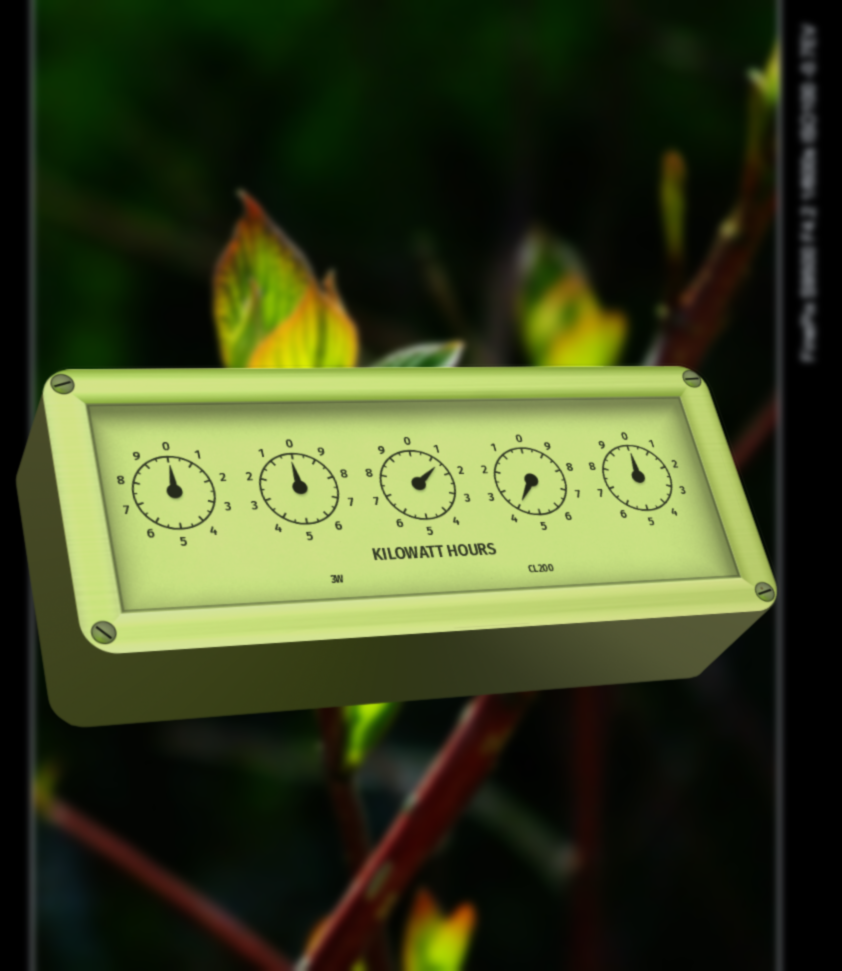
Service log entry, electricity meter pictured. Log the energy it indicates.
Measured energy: 140 kWh
